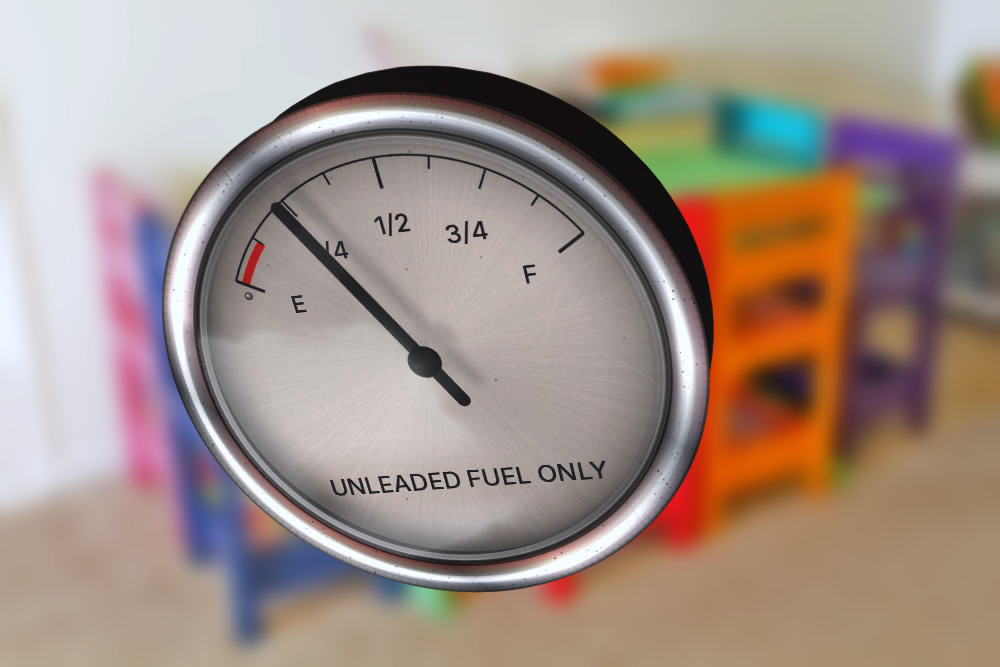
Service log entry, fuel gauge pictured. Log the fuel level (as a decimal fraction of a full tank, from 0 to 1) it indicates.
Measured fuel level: 0.25
